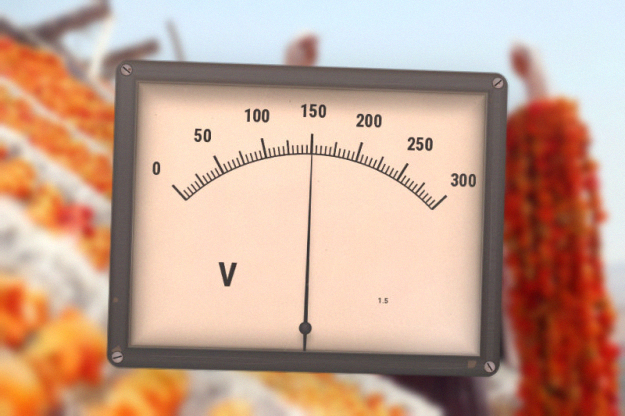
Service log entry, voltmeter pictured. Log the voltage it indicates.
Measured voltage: 150 V
